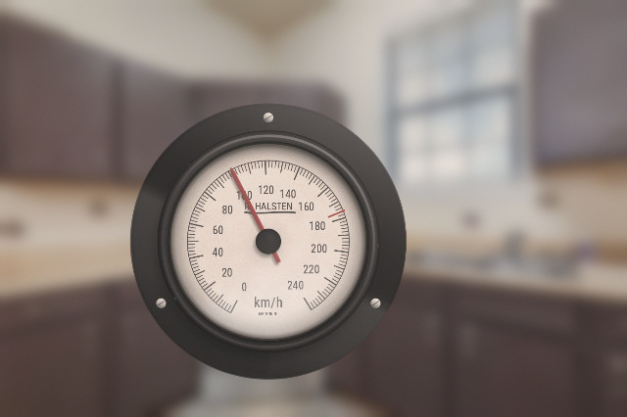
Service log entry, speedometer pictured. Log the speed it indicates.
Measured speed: 100 km/h
